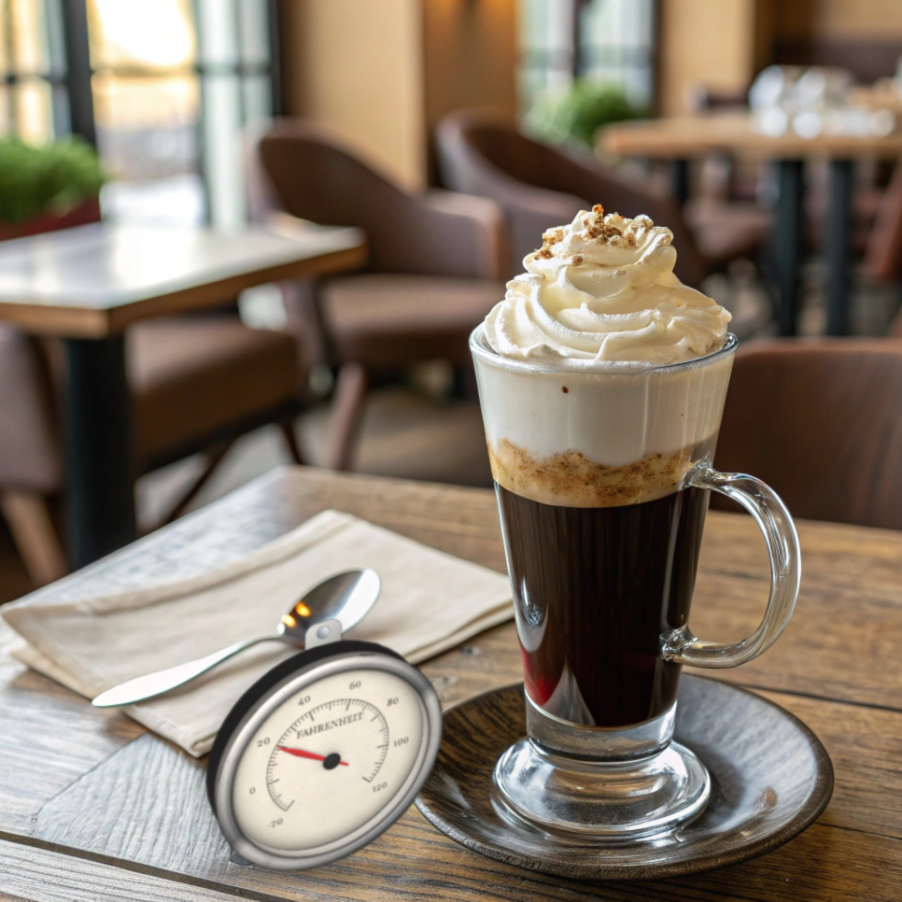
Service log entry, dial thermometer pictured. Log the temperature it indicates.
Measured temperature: 20 °F
